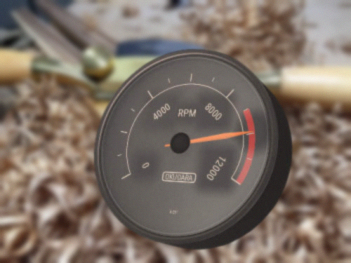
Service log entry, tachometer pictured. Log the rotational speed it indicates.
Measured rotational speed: 10000 rpm
